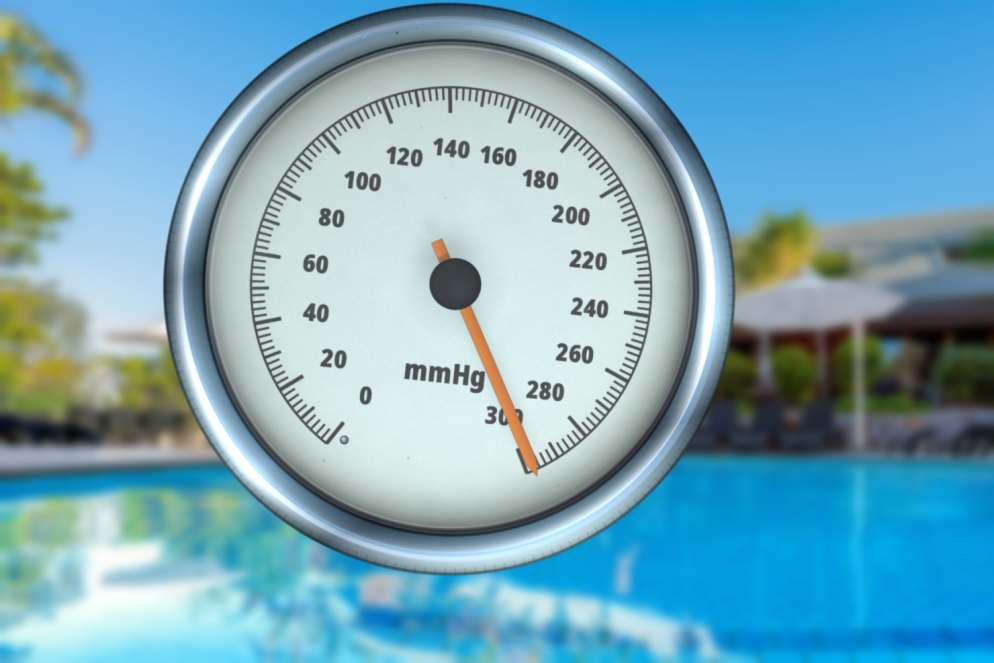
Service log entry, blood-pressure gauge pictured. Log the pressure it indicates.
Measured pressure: 298 mmHg
